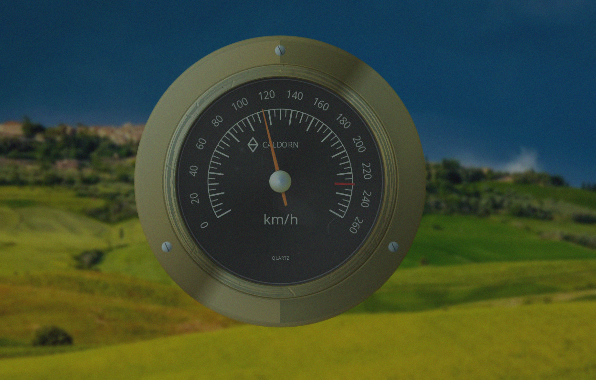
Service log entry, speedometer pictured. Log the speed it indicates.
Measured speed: 115 km/h
